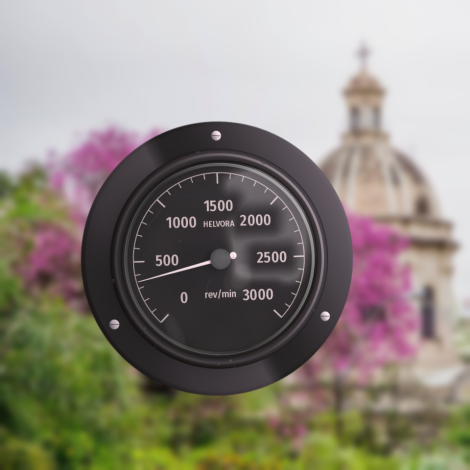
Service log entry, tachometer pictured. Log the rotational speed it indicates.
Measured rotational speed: 350 rpm
